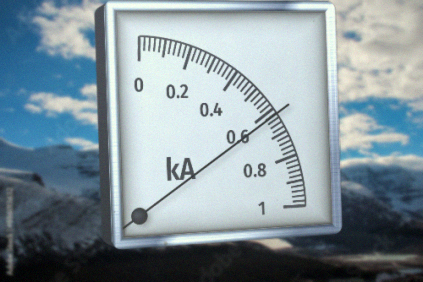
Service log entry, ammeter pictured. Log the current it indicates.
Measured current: 0.62 kA
